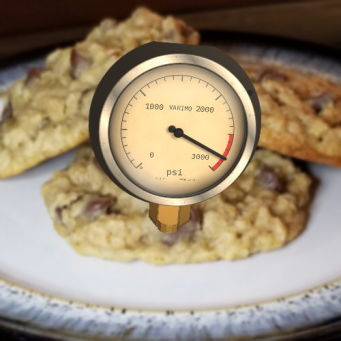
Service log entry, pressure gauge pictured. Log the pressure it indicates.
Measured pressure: 2800 psi
